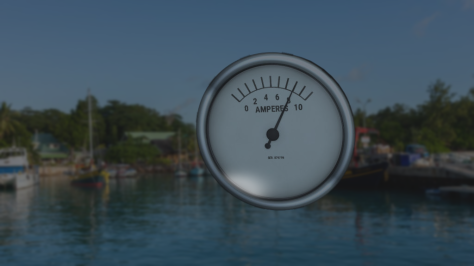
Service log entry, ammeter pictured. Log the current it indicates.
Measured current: 8 A
